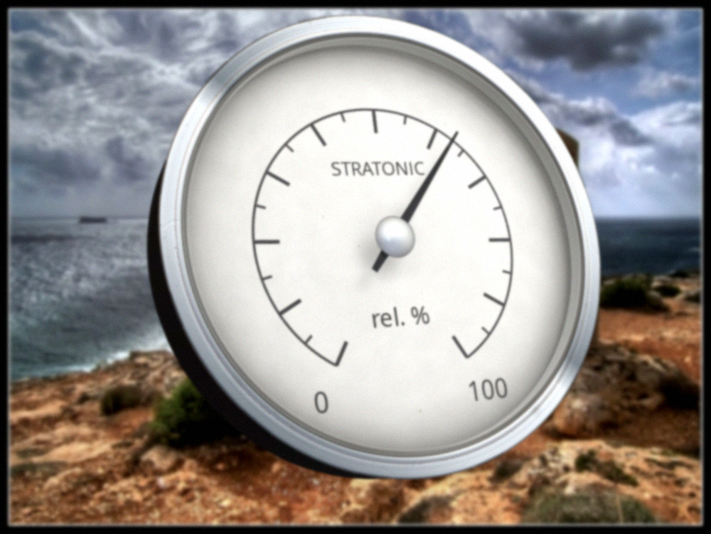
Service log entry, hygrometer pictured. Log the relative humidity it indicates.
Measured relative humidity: 62.5 %
